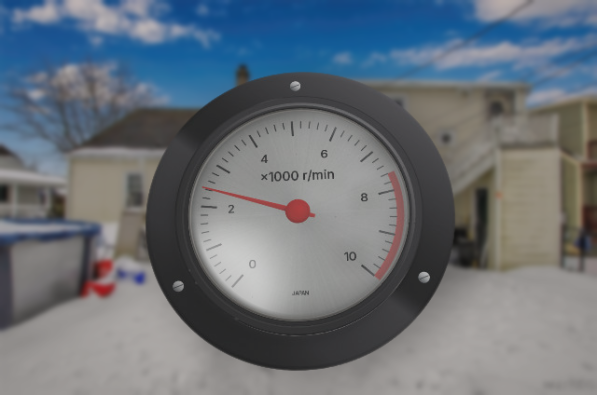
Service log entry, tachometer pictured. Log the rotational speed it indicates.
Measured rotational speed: 2400 rpm
